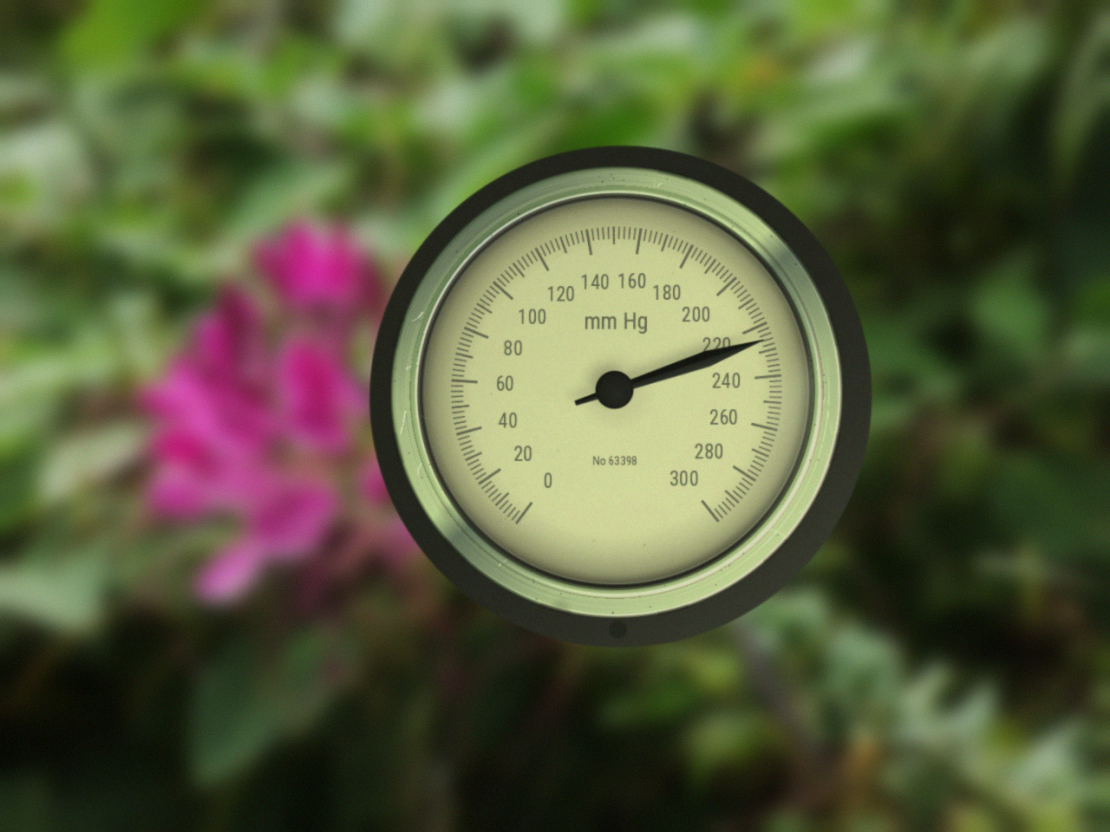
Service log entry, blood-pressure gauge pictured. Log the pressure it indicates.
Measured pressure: 226 mmHg
